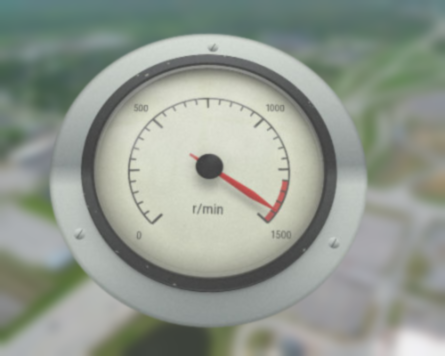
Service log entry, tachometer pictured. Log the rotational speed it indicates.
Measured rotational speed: 1450 rpm
